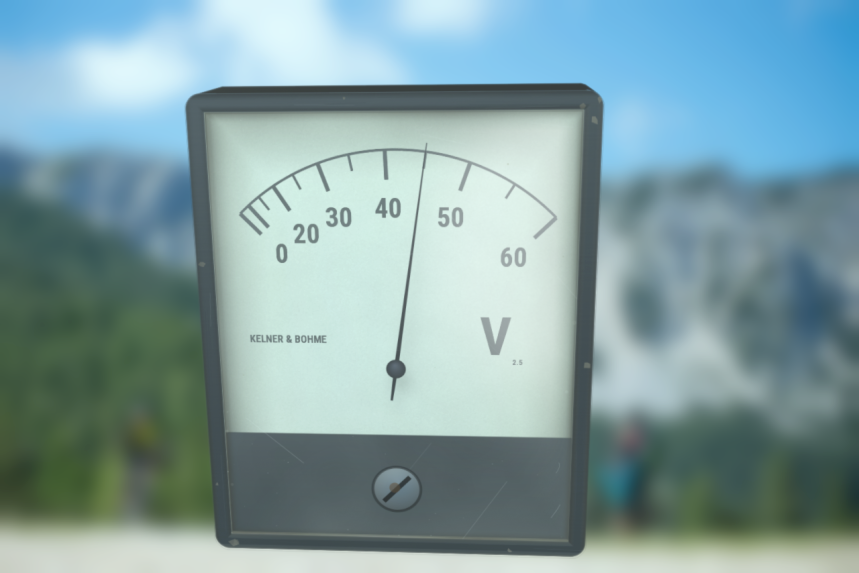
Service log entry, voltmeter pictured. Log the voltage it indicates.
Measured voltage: 45 V
